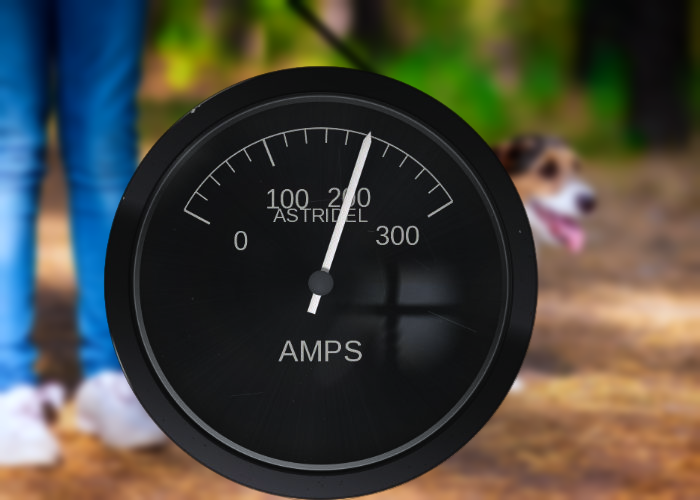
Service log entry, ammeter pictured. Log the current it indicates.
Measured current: 200 A
